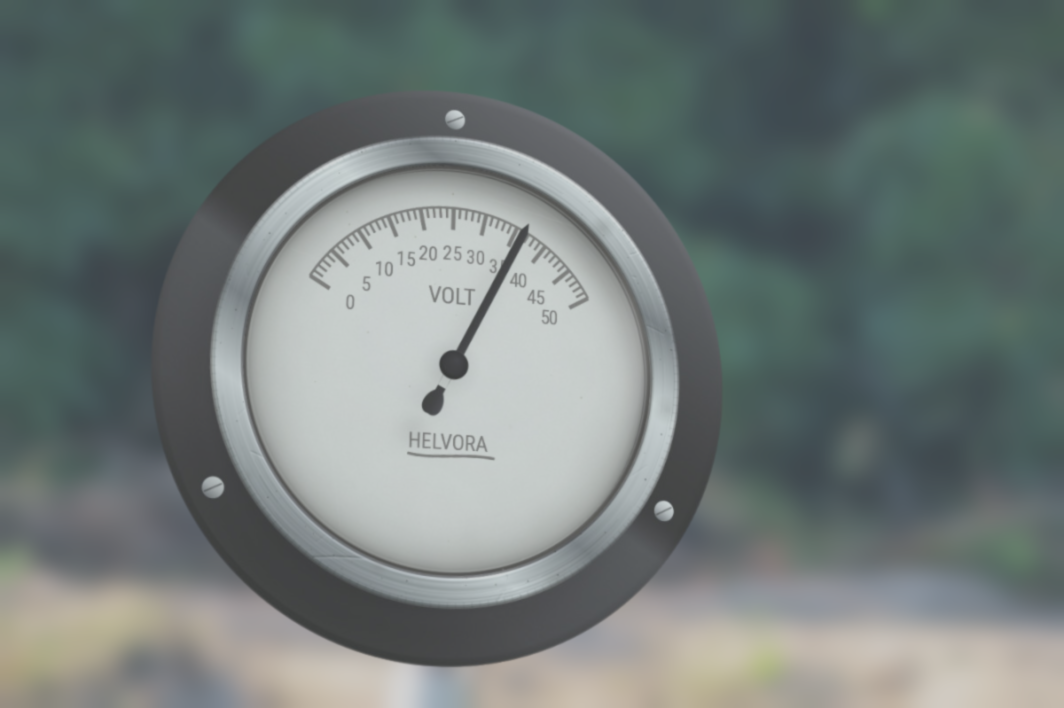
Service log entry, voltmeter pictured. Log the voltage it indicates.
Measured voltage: 36 V
